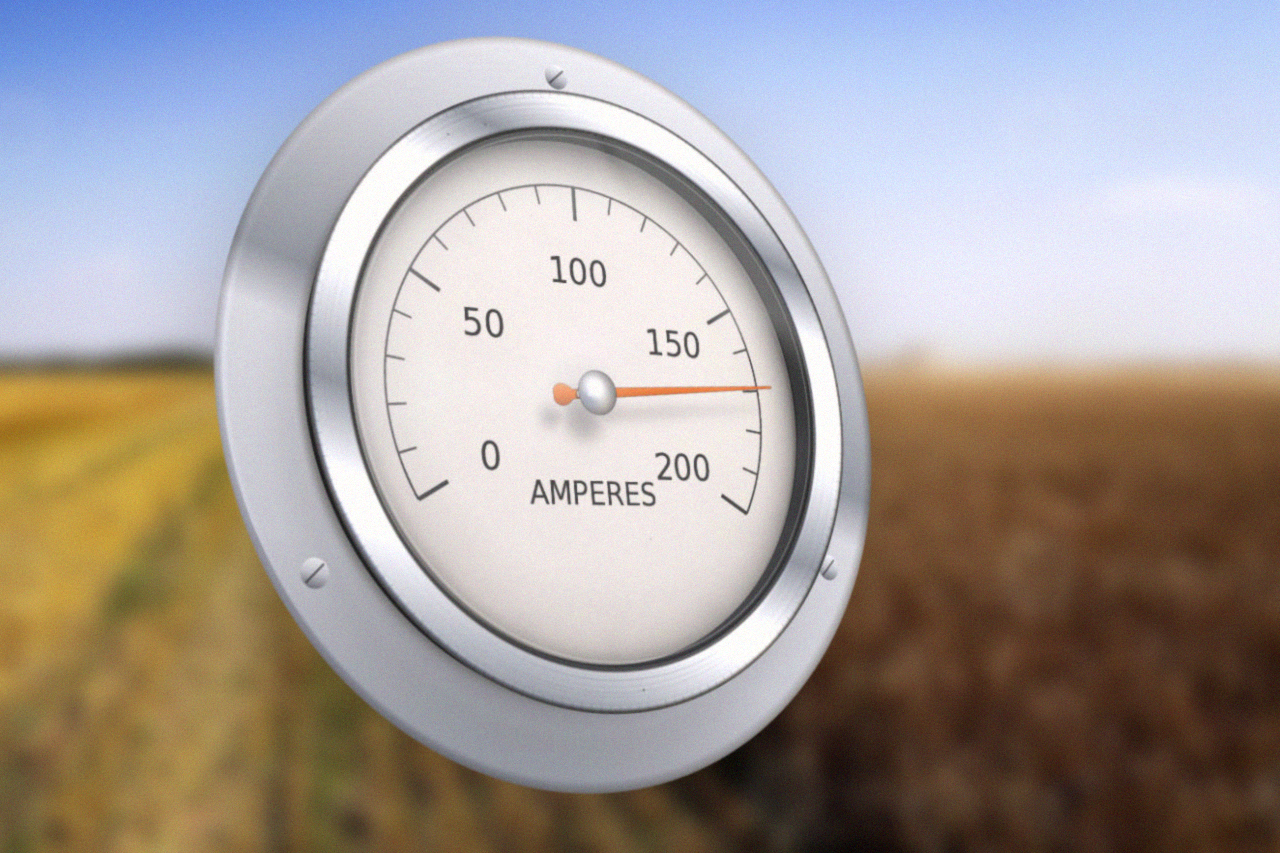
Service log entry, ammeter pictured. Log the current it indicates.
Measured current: 170 A
